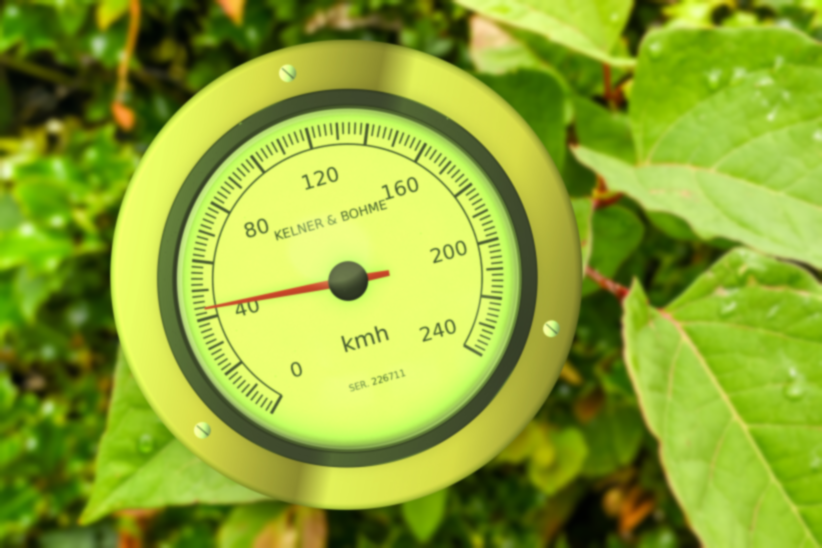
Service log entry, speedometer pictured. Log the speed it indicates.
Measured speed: 44 km/h
